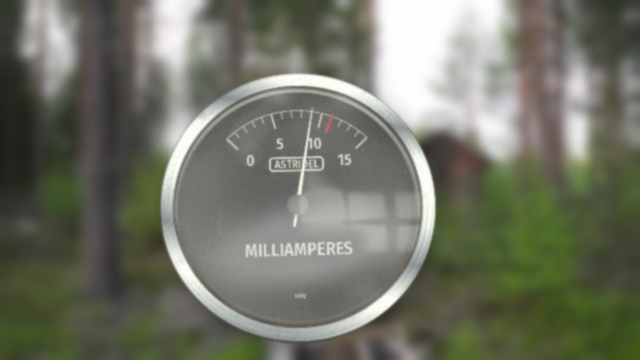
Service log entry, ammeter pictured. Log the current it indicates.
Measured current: 9 mA
